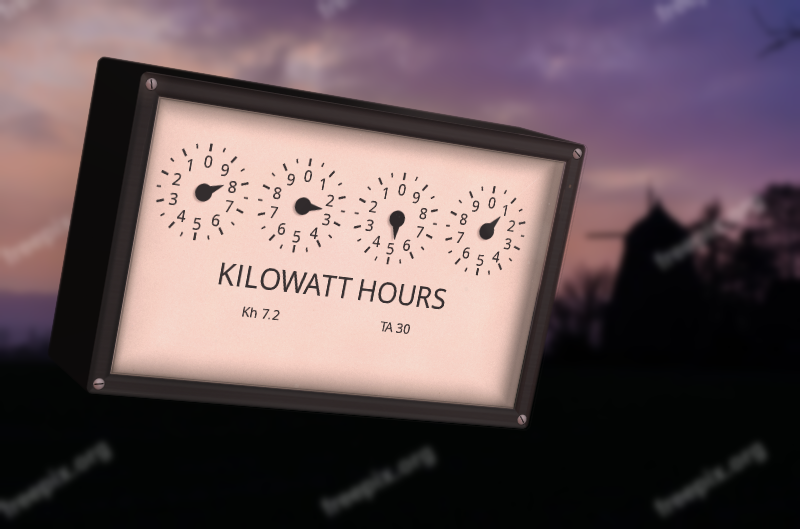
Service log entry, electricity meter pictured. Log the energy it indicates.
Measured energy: 8251 kWh
